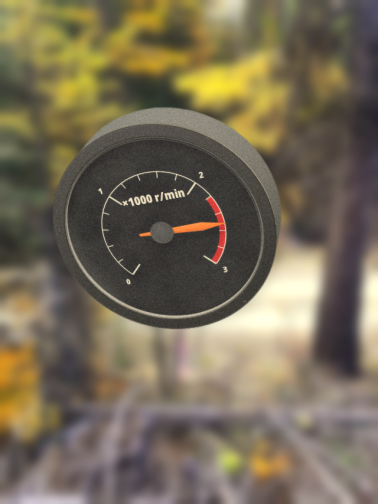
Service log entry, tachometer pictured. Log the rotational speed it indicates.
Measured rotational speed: 2500 rpm
